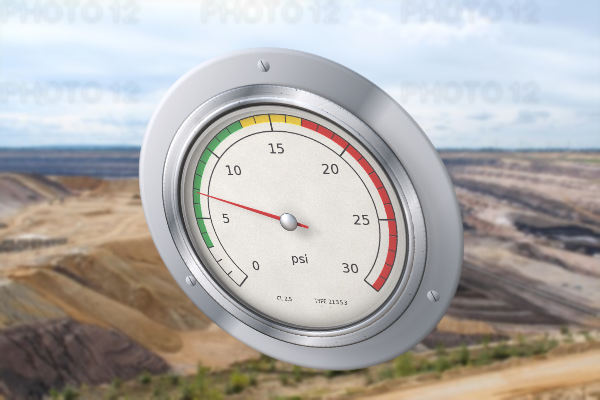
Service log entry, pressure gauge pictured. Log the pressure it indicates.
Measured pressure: 7 psi
